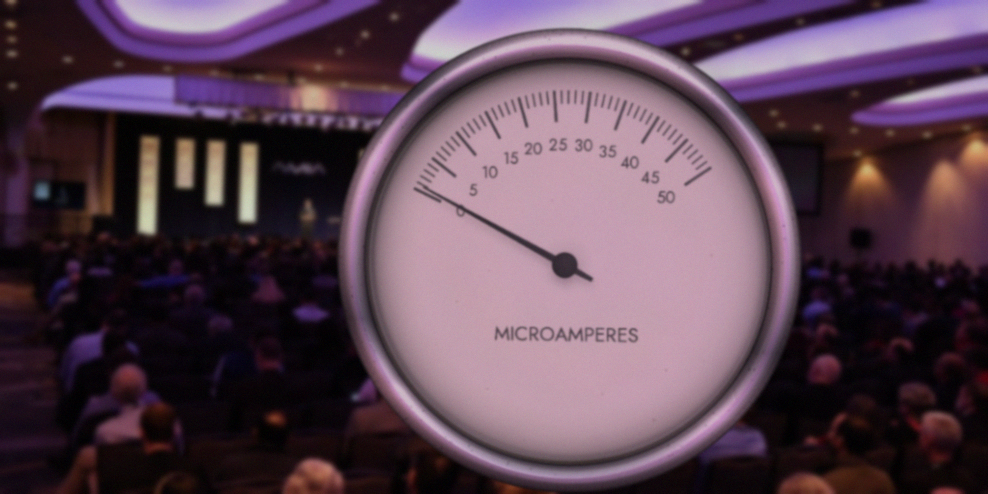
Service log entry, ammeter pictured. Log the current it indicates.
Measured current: 1 µA
